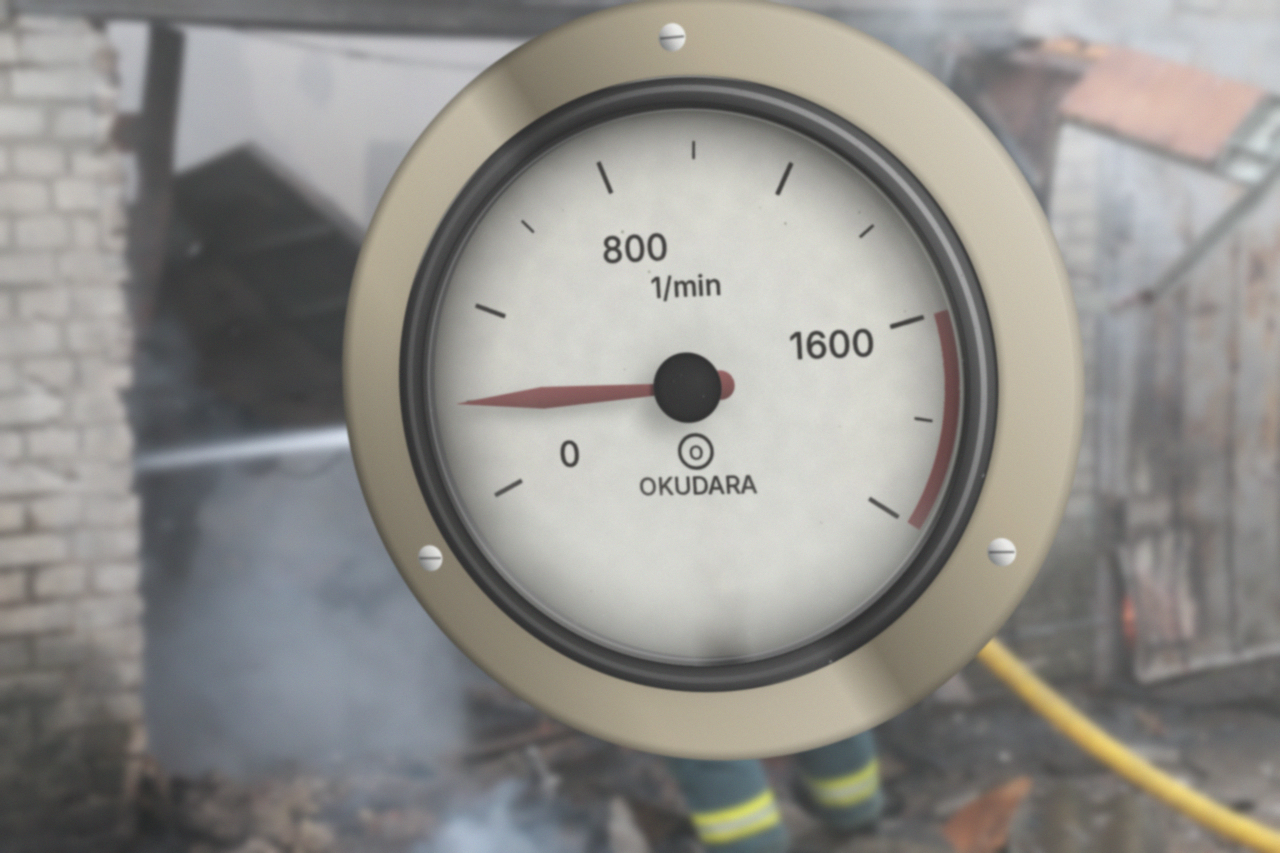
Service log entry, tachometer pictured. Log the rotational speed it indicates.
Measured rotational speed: 200 rpm
